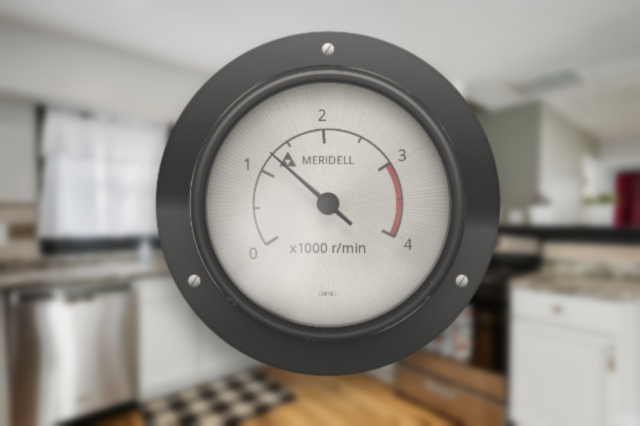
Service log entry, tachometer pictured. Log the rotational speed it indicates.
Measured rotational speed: 1250 rpm
